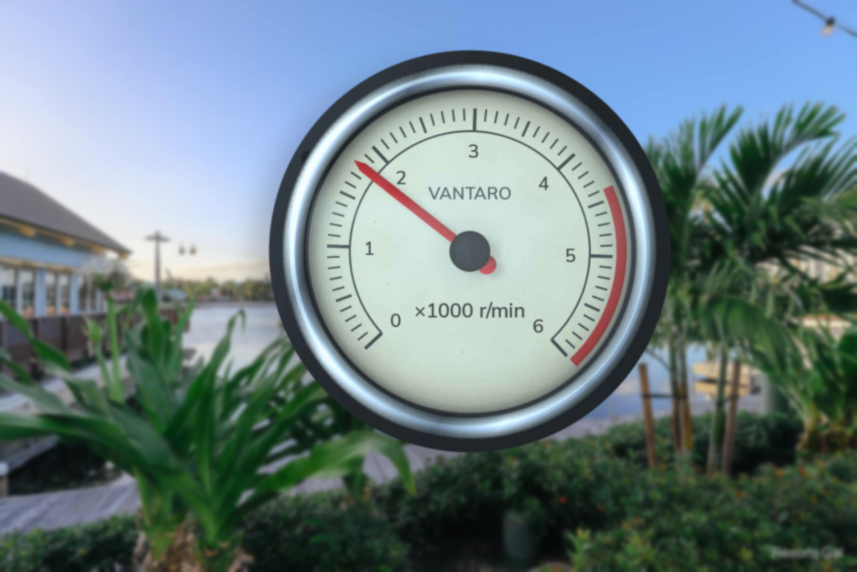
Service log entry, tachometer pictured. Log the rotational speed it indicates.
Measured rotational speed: 1800 rpm
